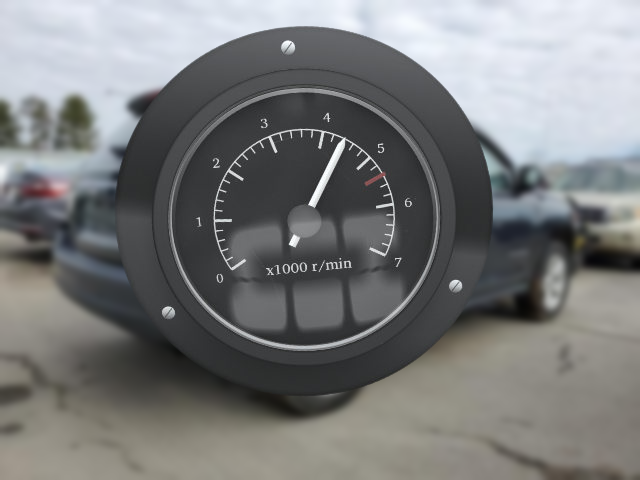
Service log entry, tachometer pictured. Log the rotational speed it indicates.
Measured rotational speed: 4400 rpm
